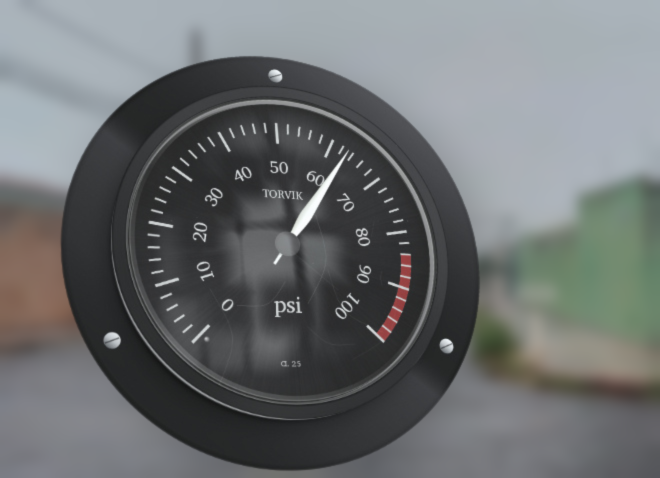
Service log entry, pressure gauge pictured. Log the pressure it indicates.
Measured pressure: 63 psi
